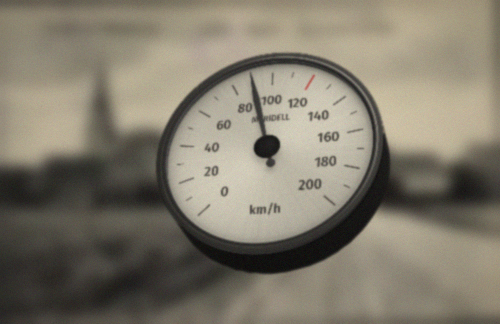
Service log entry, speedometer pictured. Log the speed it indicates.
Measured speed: 90 km/h
